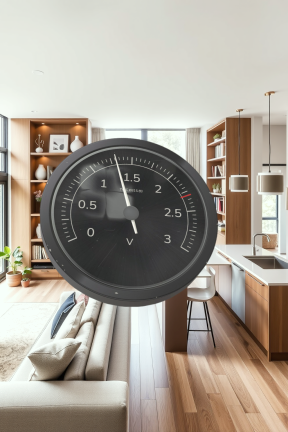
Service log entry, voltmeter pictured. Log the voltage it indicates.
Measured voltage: 1.3 V
